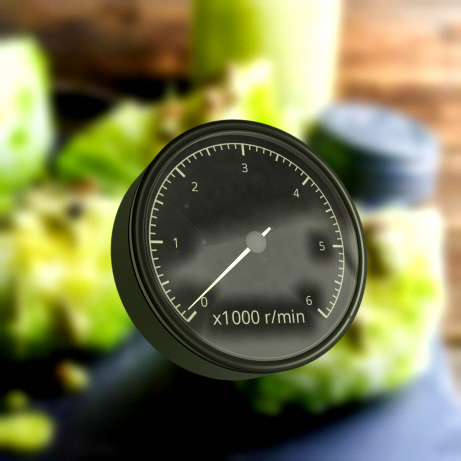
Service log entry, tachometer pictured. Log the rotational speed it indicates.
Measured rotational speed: 100 rpm
